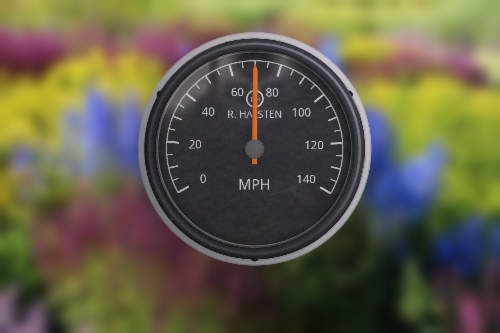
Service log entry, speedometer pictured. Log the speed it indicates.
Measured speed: 70 mph
